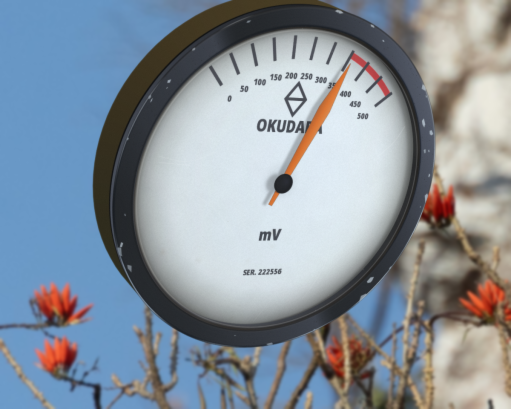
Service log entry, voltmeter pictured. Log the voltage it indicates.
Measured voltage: 350 mV
